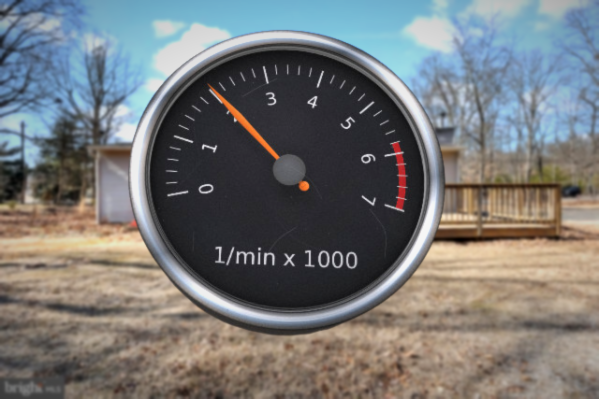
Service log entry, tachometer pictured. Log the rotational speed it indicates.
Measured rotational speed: 2000 rpm
